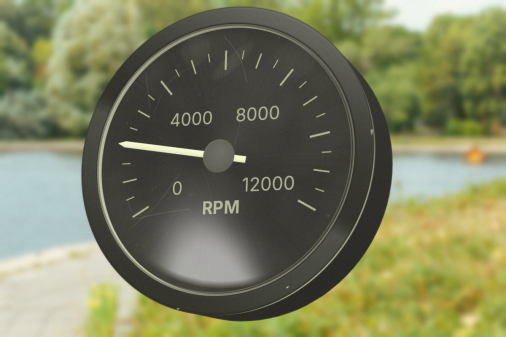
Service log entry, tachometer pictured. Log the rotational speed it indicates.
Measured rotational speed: 2000 rpm
